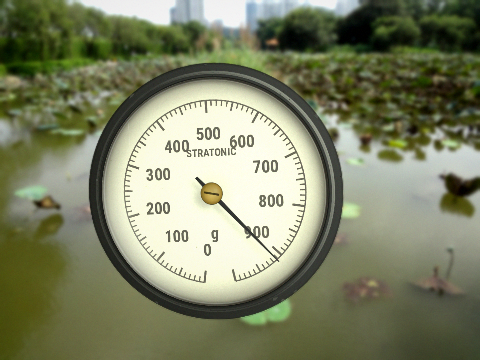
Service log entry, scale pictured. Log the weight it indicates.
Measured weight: 910 g
